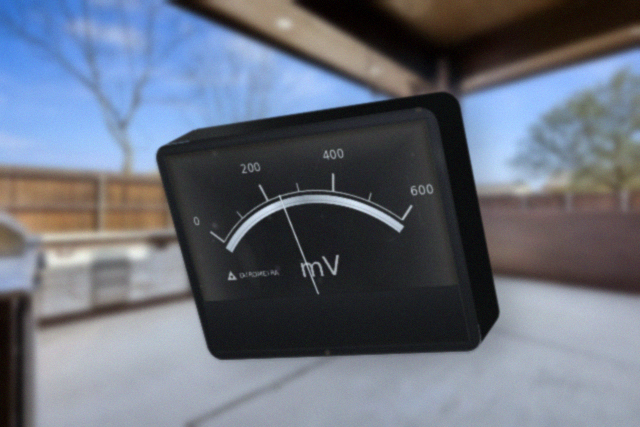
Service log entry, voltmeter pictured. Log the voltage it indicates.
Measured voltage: 250 mV
